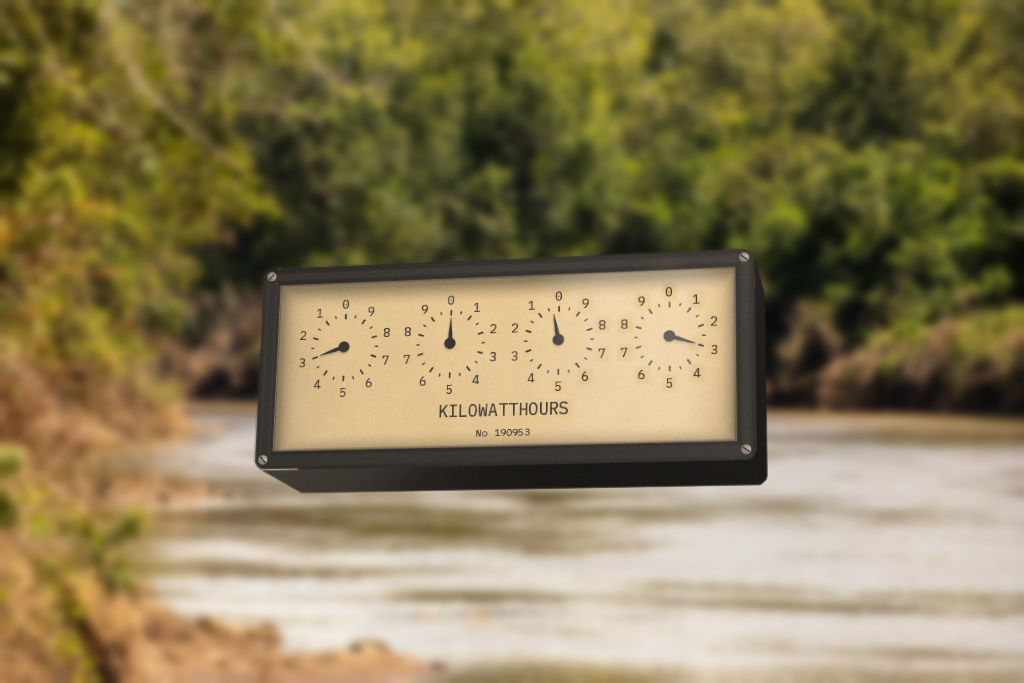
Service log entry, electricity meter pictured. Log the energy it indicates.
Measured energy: 3003 kWh
